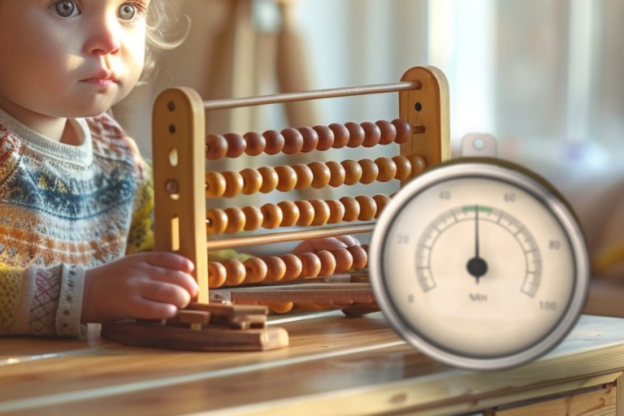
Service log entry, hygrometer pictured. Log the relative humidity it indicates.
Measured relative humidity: 50 %
